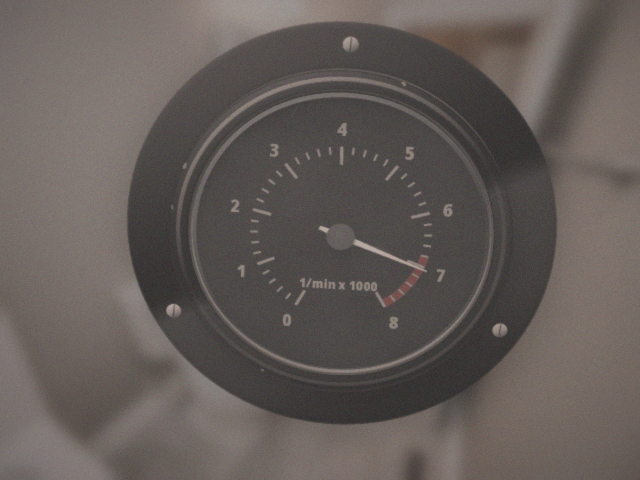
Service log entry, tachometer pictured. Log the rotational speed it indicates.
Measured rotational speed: 7000 rpm
